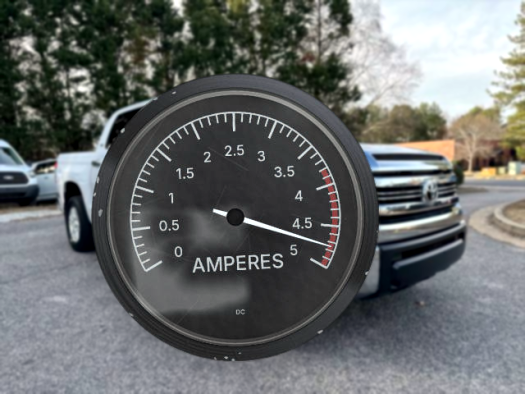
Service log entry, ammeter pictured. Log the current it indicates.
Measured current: 4.75 A
